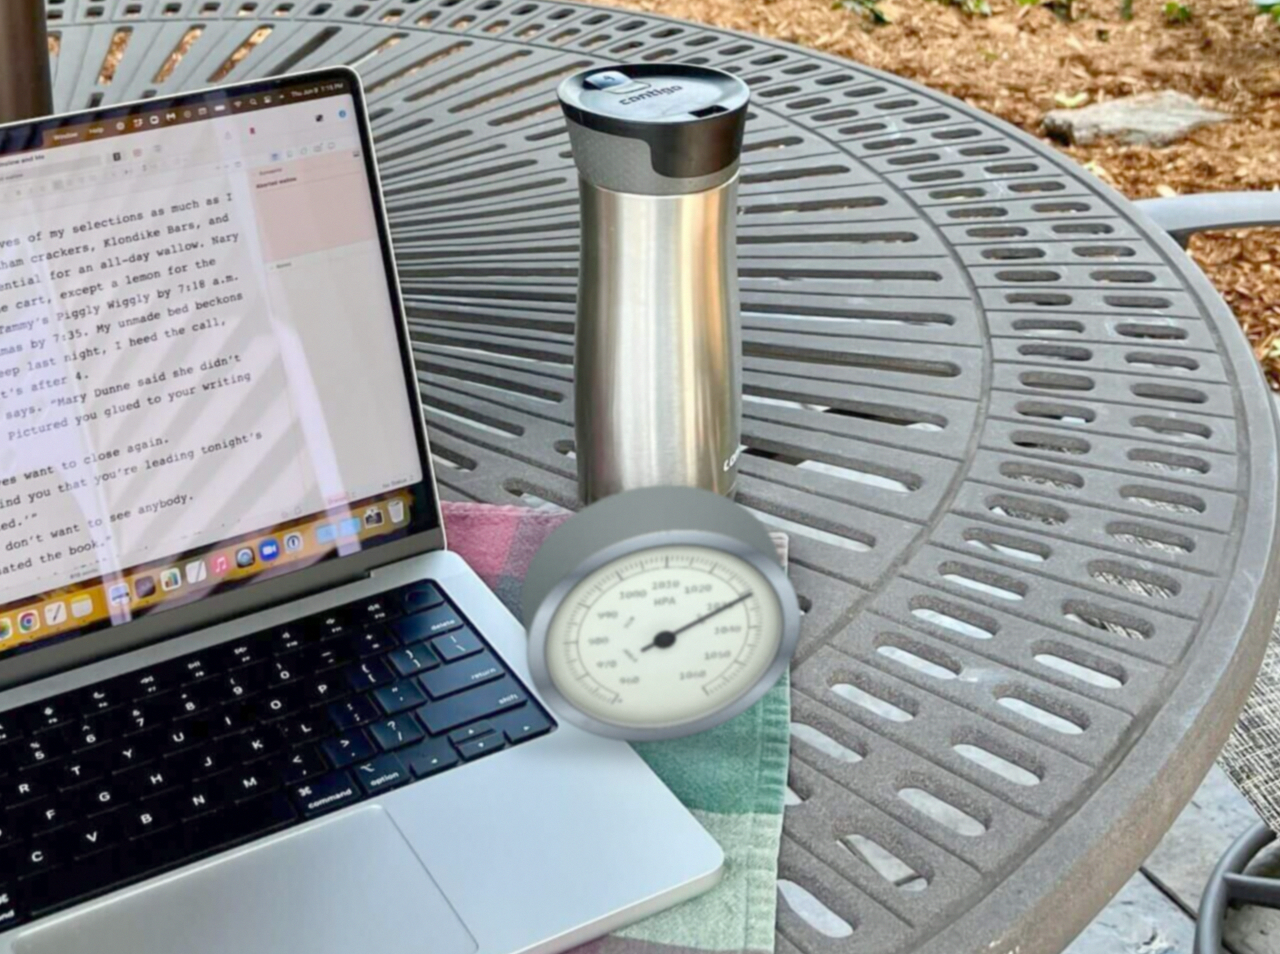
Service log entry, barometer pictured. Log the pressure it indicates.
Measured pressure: 1030 hPa
